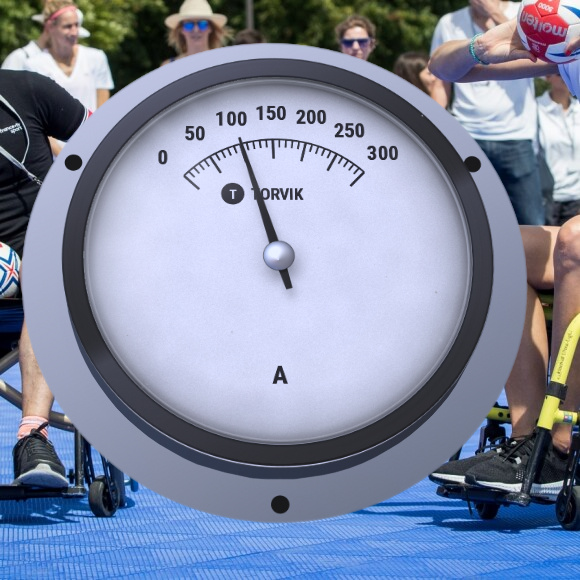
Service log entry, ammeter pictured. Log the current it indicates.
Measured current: 100 A
